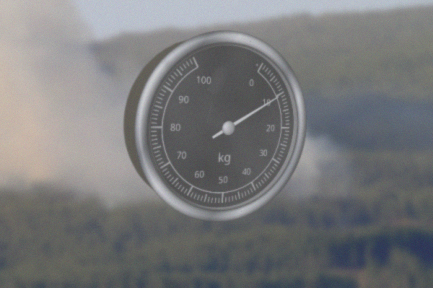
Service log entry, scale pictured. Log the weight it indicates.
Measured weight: 10 kg
